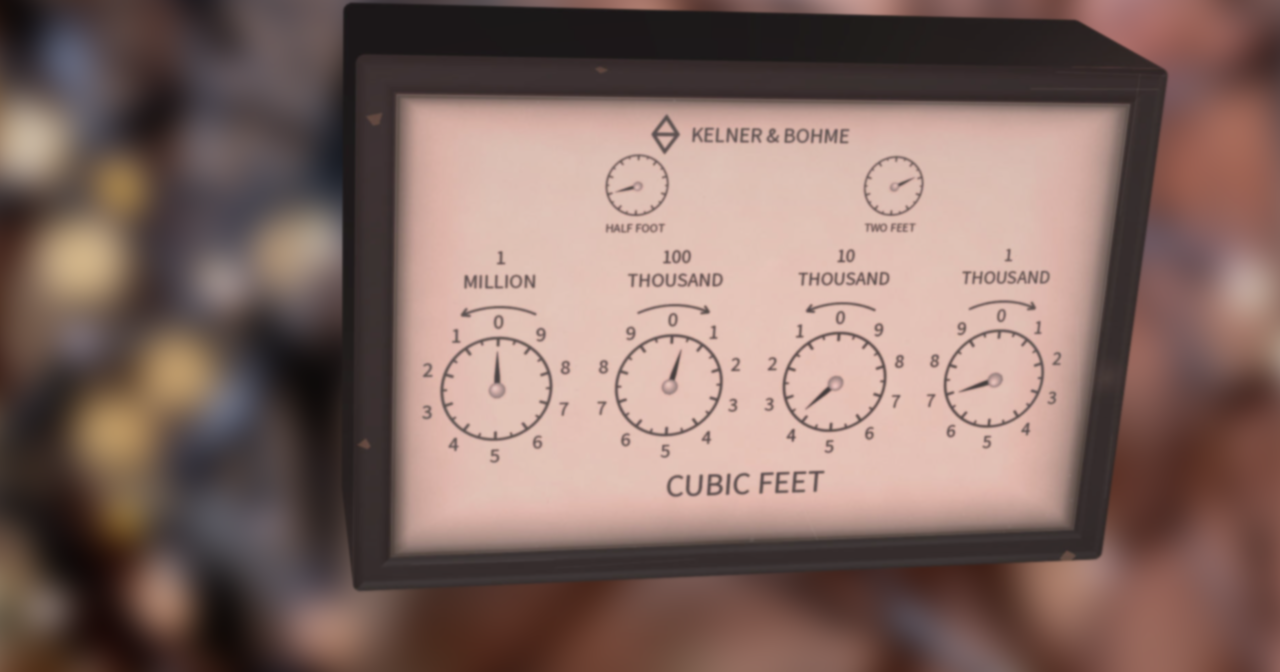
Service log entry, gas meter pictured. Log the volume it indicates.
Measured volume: 3700 ft³
